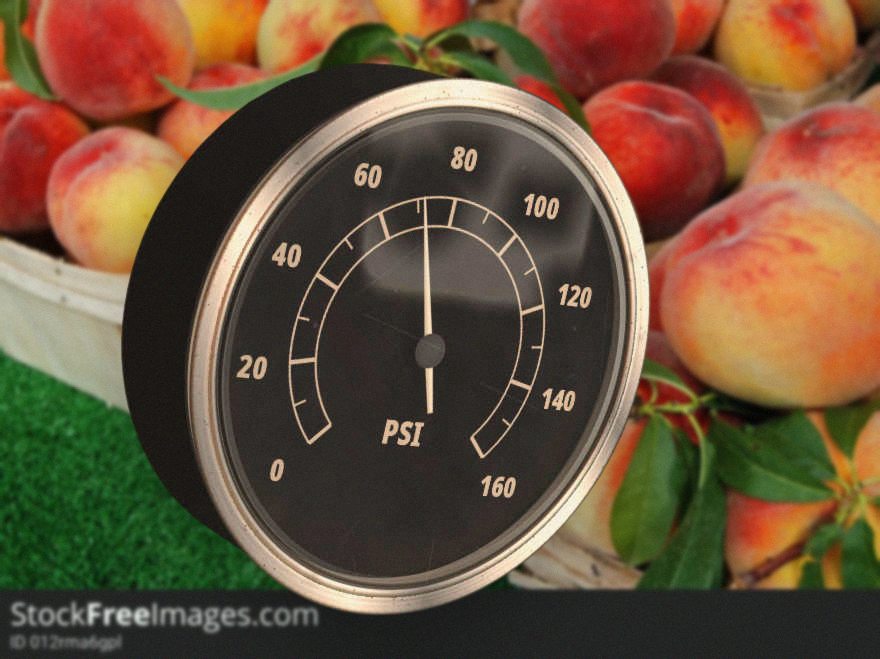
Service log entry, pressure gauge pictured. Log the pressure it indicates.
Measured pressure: 70 psi
